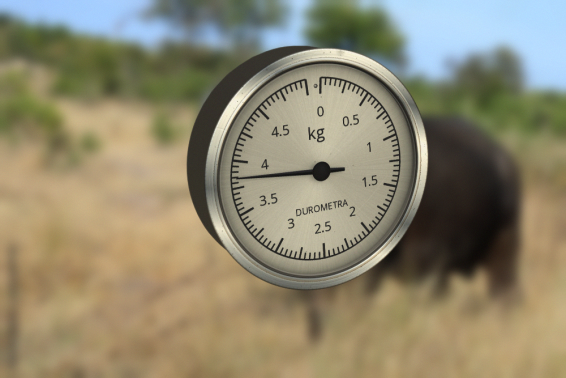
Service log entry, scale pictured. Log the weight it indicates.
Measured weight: 3.85 kg
